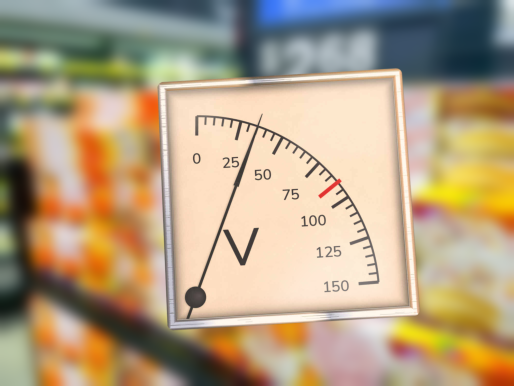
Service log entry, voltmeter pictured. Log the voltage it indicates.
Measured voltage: 35 V
